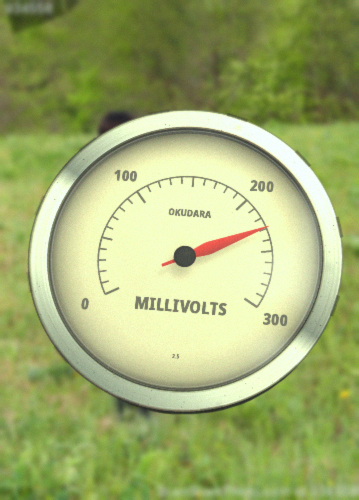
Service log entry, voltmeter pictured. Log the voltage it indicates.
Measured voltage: 230 mV
